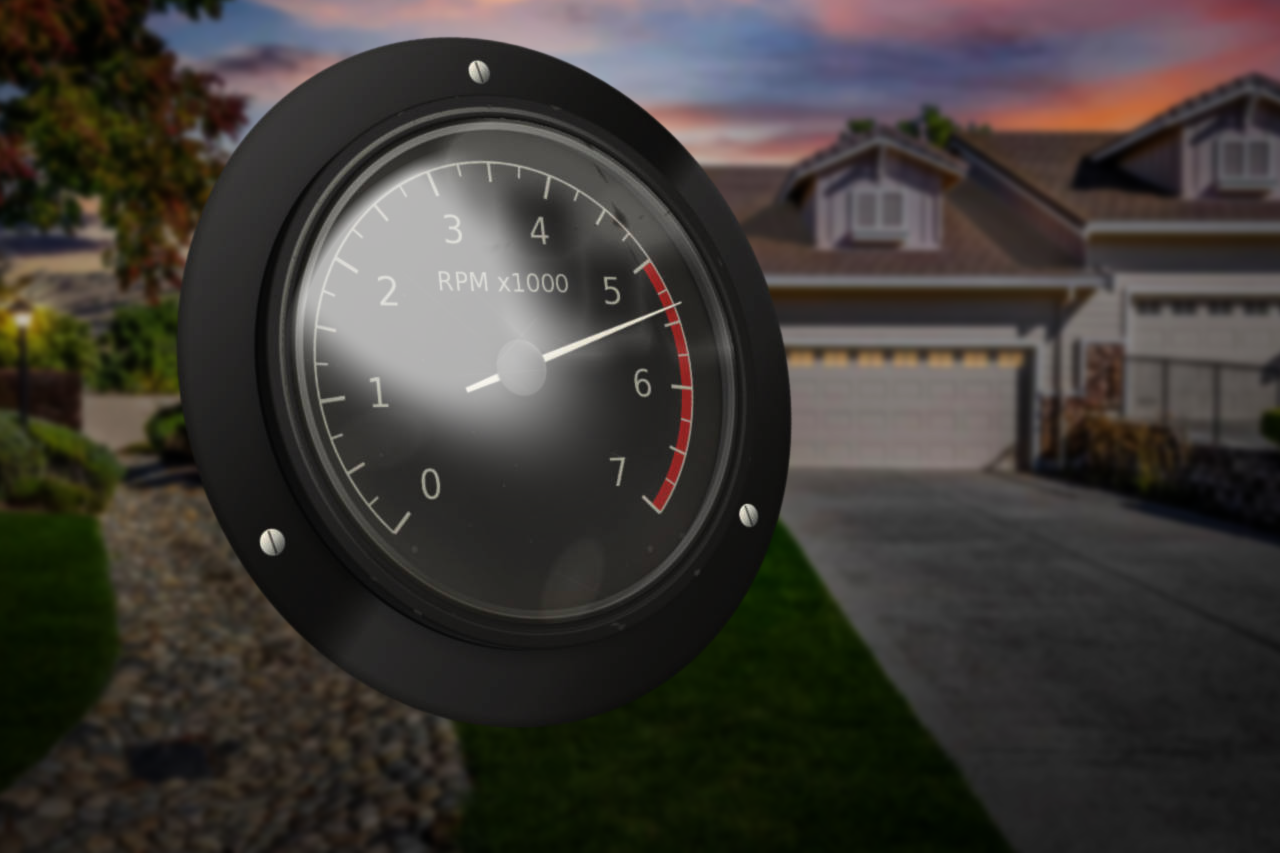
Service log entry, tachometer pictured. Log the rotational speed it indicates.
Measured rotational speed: 5375 rpm
